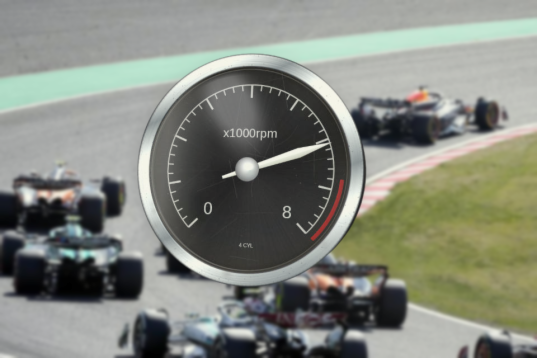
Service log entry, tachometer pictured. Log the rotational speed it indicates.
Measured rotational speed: 6100 rpm
